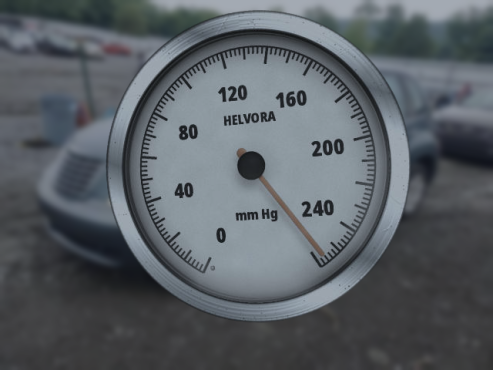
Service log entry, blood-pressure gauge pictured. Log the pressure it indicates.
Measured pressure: 256 mmHg
